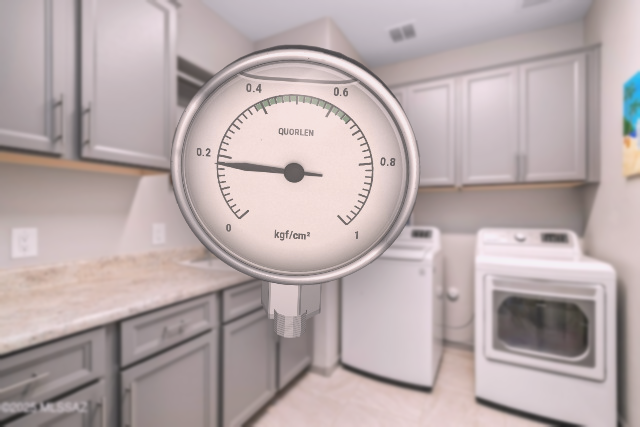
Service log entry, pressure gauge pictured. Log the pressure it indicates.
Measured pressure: 0.18 kg/cm²
